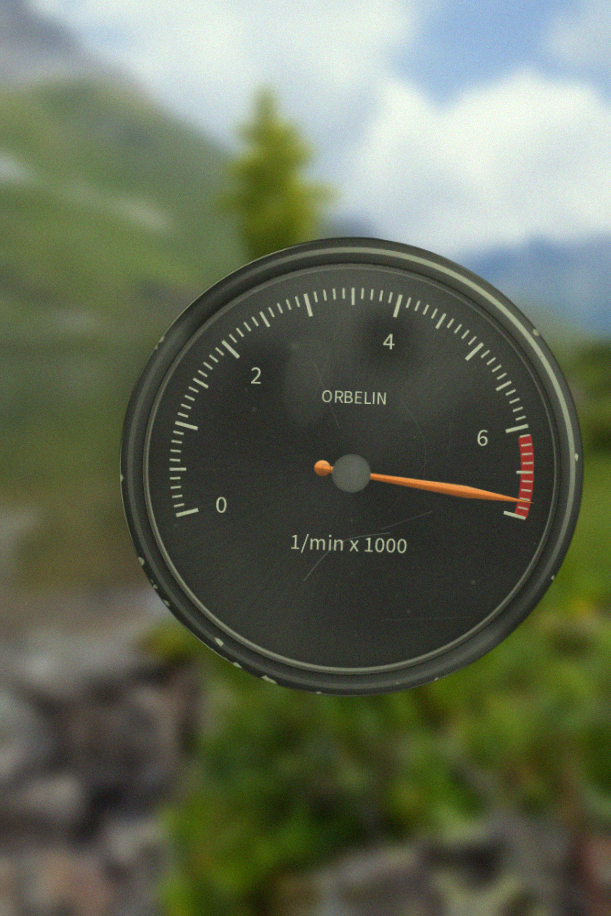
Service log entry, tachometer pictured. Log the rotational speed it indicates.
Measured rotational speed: 6800 rpm
